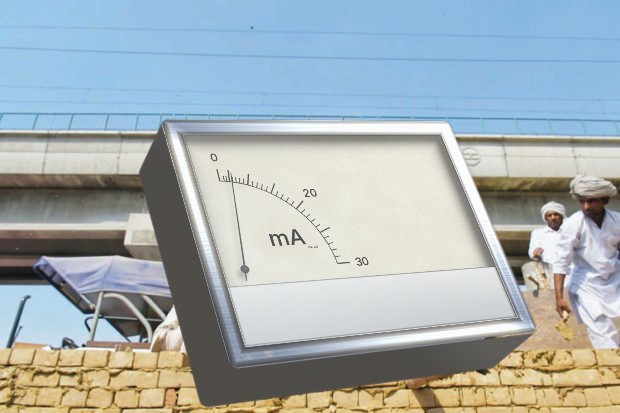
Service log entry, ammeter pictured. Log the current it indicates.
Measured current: 5 mA
